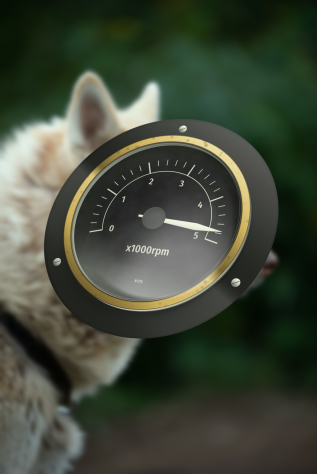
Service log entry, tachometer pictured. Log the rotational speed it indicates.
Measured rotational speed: 4800 rpm
